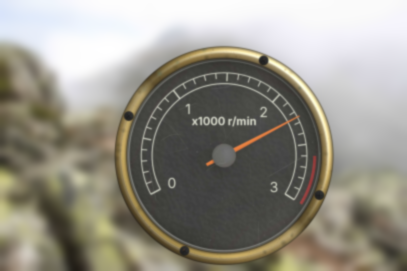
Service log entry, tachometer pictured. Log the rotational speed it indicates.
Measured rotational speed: 2250 rpm
